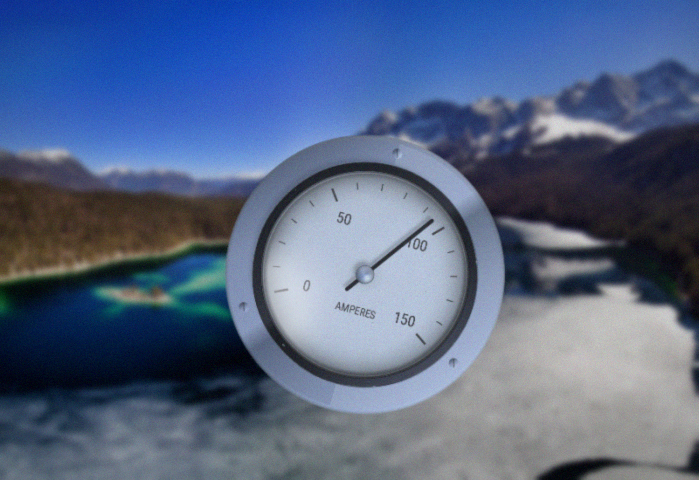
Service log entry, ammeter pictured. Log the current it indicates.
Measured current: 95 A
